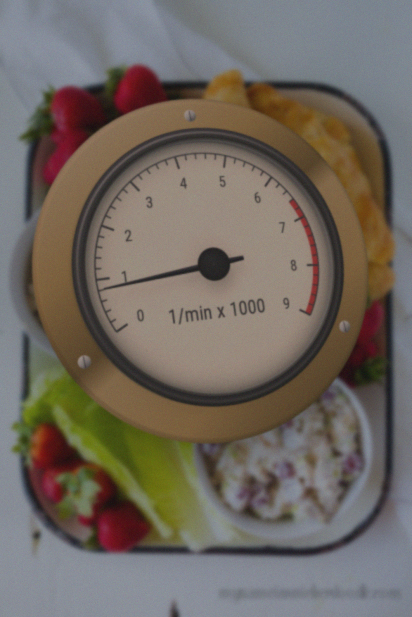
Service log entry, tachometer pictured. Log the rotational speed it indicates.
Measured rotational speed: 800 rpm
